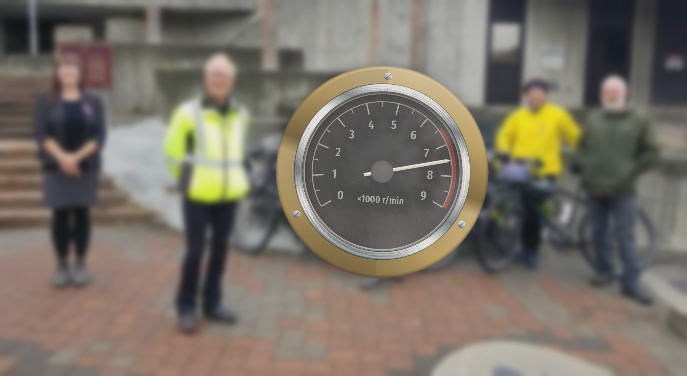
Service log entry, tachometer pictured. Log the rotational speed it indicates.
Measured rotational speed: 7500 rpm
